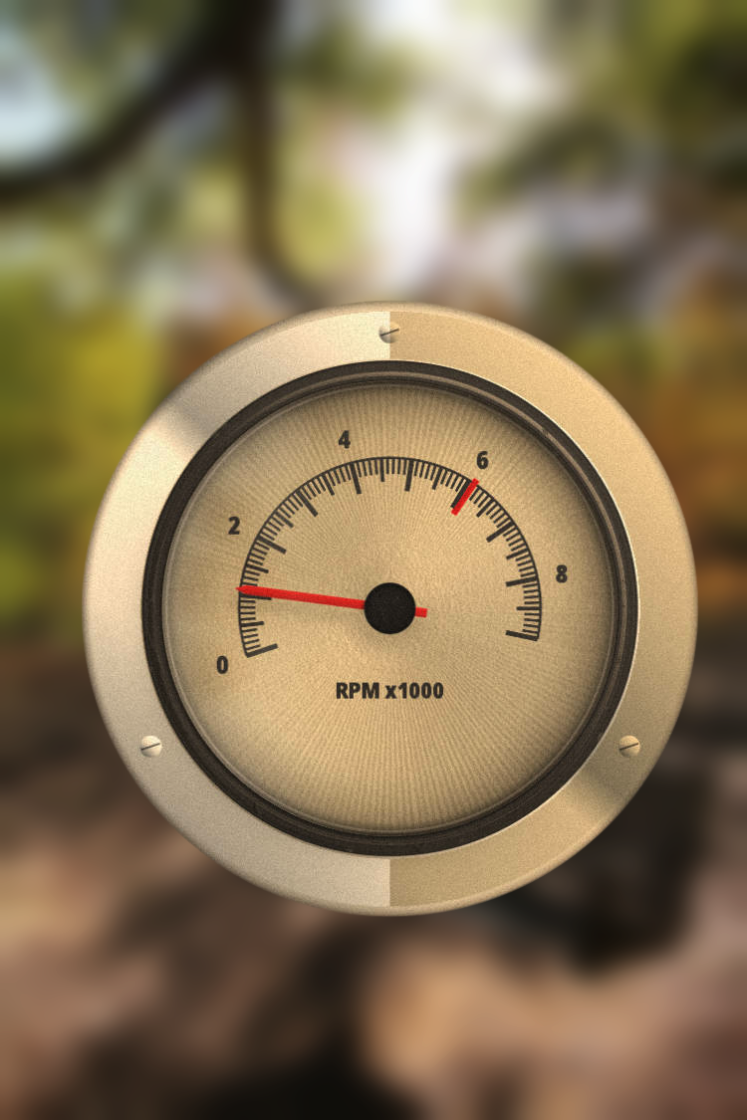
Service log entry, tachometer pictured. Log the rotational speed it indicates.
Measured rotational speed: 1100 rpm
